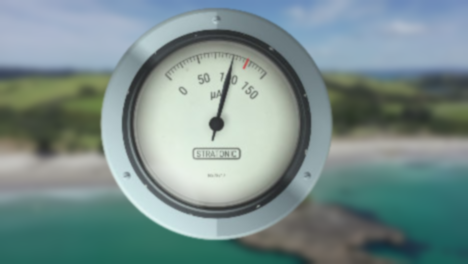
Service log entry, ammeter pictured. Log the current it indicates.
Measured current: 100 µA
